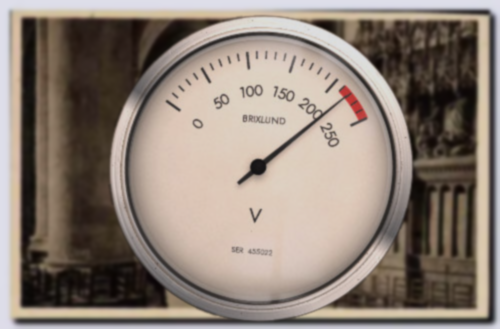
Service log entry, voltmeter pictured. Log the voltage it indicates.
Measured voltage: 220 V
